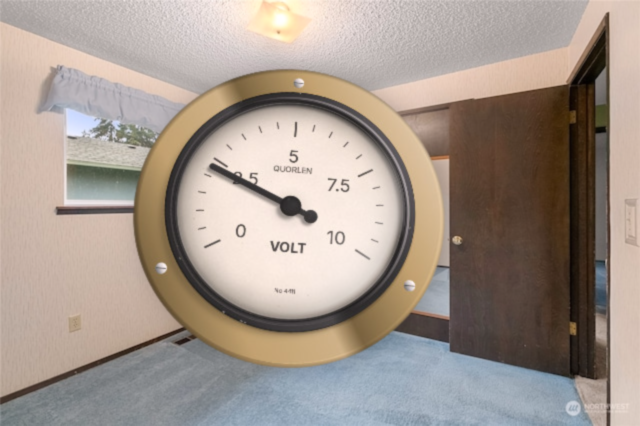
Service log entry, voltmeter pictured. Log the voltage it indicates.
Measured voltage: 2.25 V
